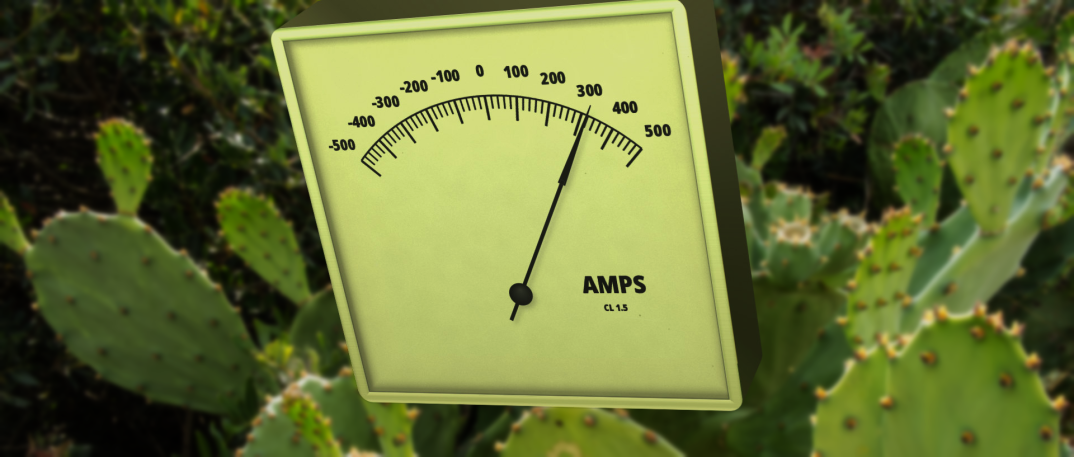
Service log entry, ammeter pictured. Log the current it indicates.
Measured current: 320 A
